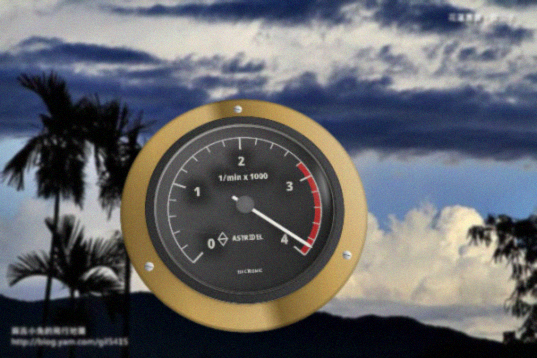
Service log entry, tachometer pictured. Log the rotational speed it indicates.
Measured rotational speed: 3900 rpm
